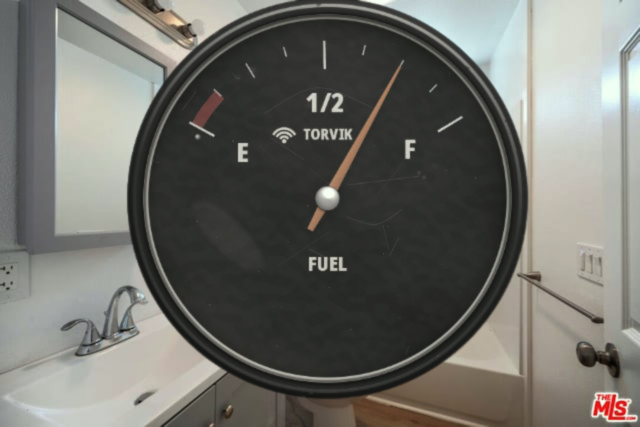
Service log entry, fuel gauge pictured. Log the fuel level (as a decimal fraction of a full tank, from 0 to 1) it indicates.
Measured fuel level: 0.75
